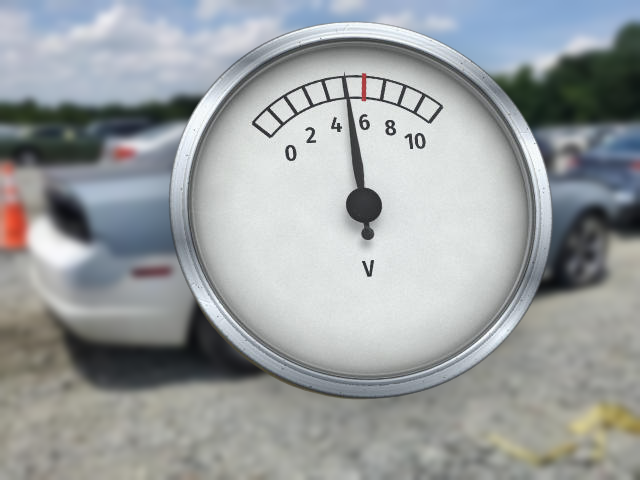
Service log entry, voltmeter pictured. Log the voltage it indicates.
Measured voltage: 5 V
